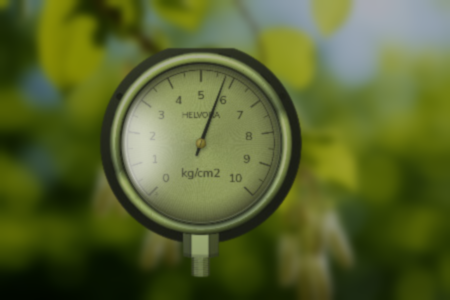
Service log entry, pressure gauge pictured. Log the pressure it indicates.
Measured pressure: 5.75 kg/cm²
